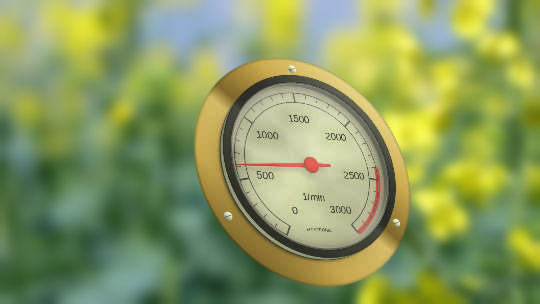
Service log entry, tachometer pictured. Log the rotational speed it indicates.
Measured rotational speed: 600 rpm
